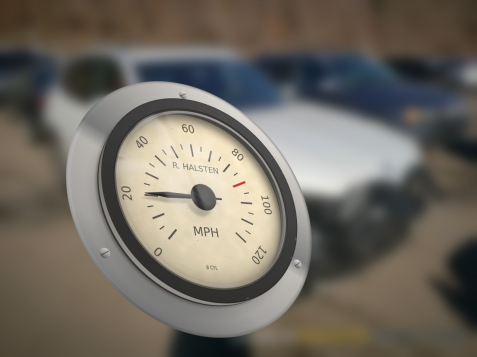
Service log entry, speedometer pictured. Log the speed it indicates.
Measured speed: 20 mph
